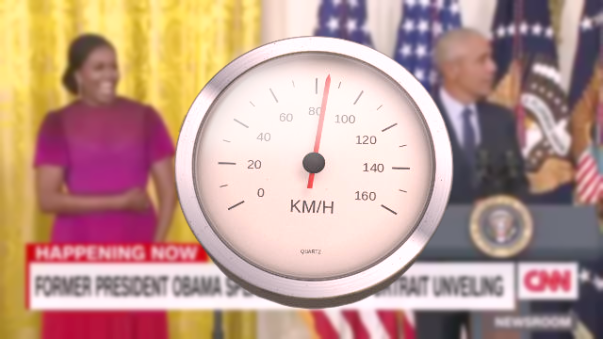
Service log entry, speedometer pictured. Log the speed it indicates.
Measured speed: 85 km/h
